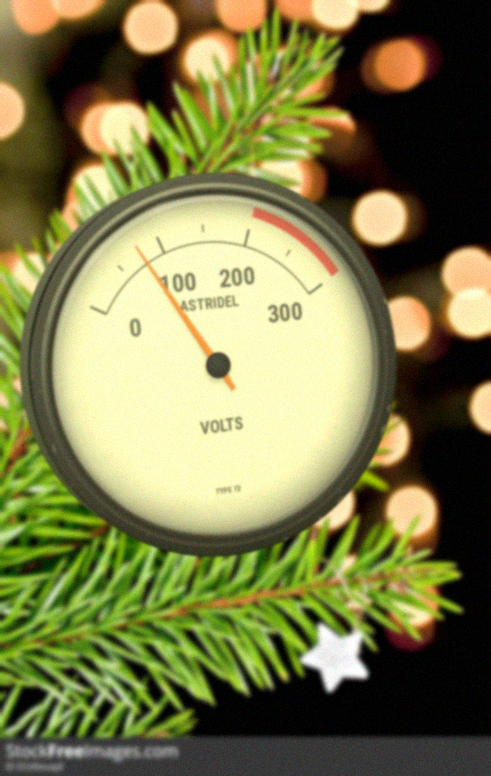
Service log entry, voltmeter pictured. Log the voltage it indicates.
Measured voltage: 75 V
